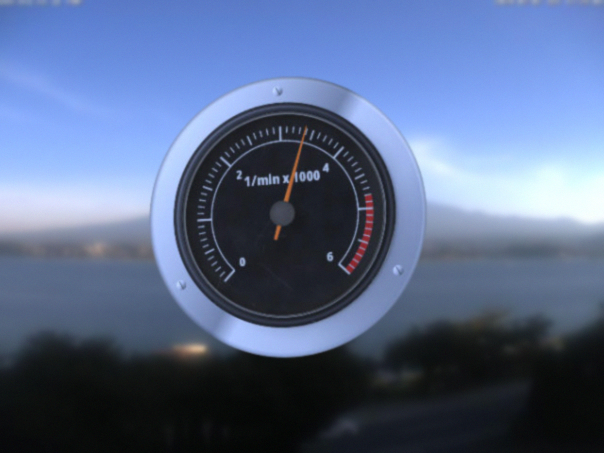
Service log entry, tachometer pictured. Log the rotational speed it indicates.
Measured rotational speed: 3400 rpm
